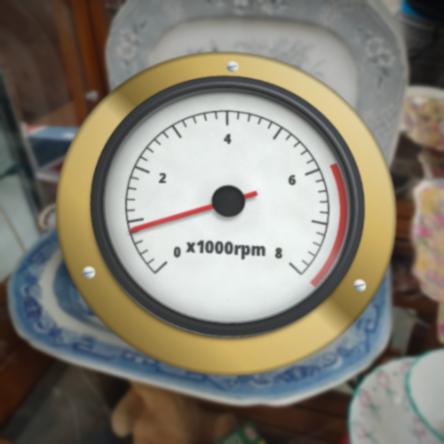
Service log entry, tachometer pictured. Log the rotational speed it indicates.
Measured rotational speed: 800 rpm
